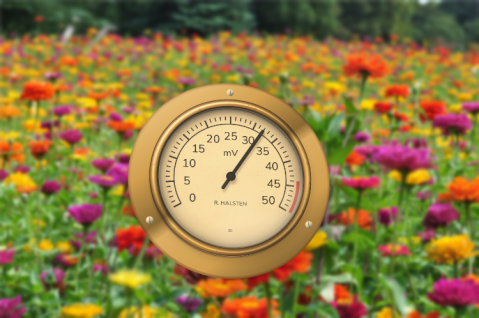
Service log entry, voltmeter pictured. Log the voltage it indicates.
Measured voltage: 32 mV
